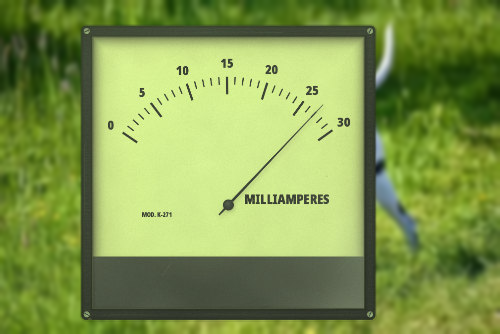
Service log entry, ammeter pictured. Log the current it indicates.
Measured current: 27 mA
